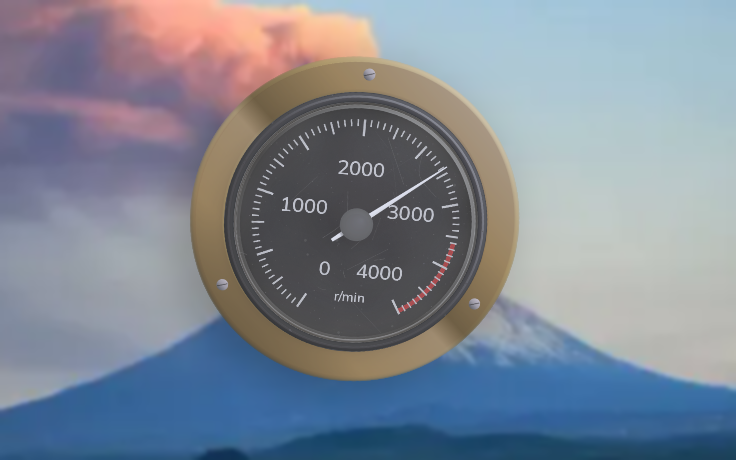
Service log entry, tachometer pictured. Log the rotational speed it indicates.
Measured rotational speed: 2700 rpm
